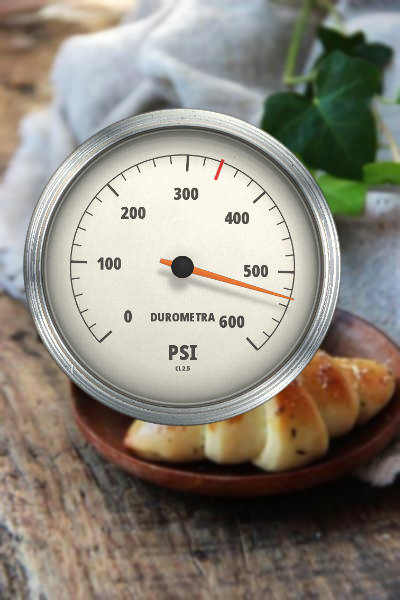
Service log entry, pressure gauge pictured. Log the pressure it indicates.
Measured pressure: 530 psi
